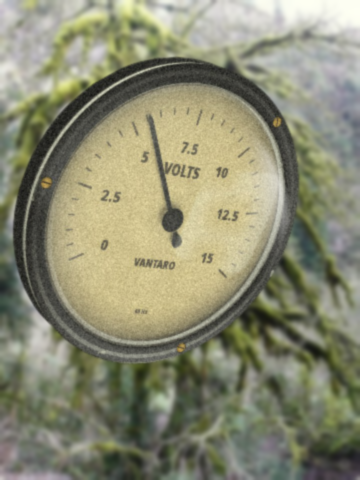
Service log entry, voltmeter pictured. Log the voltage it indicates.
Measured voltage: 5.5 V
